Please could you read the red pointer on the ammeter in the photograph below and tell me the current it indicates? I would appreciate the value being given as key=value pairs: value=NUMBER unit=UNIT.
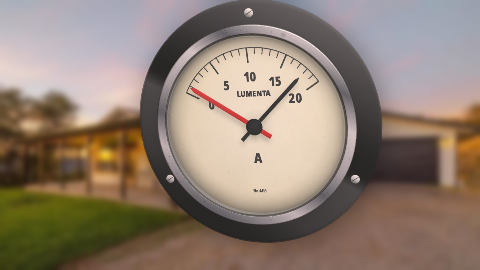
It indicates value=1 unit=A
